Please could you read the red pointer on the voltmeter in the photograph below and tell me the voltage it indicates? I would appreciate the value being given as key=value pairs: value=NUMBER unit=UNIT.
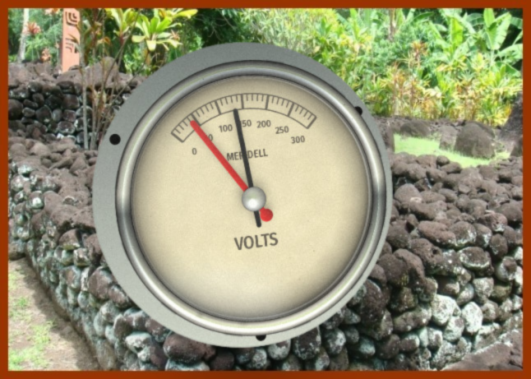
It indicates value=40 unit=V
